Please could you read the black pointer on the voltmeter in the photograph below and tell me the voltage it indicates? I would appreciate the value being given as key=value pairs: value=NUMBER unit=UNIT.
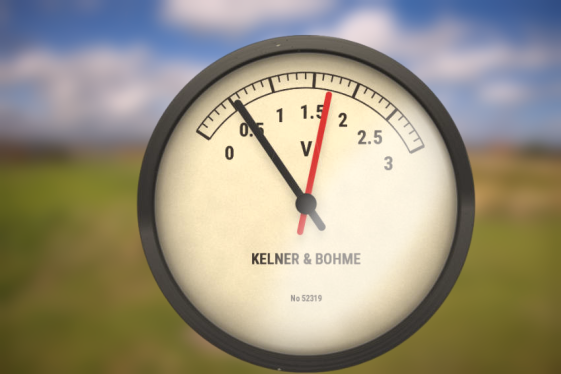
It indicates value=0.55 unit=V
